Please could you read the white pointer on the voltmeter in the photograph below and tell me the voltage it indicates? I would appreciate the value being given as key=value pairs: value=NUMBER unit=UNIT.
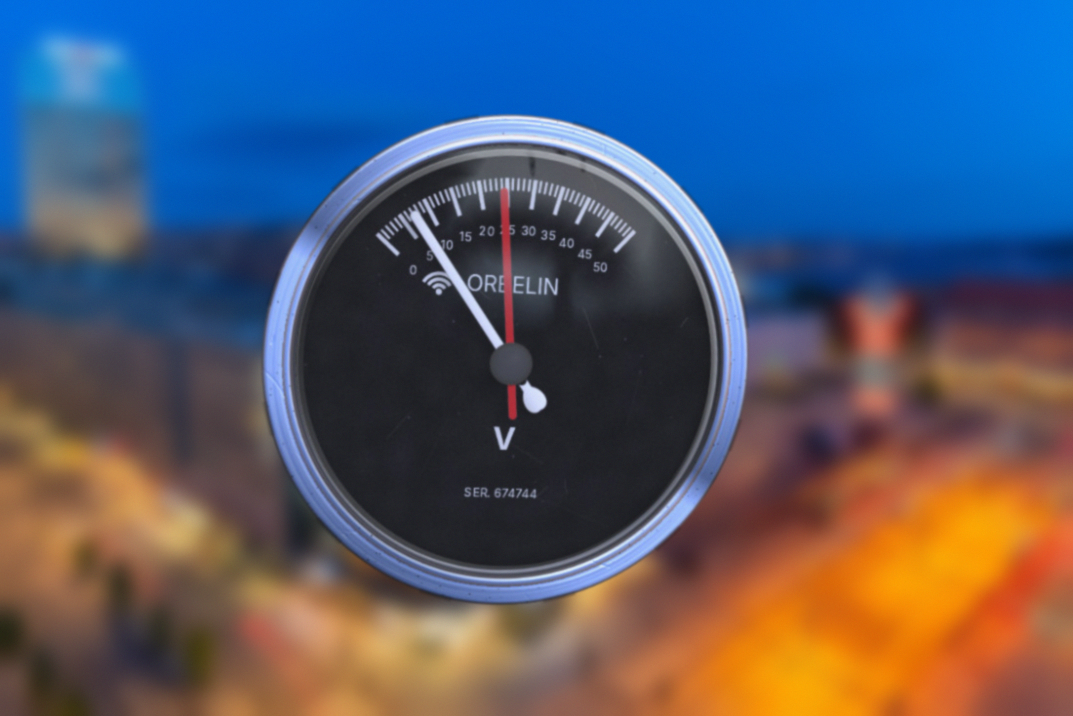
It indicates value=7 unit=V
